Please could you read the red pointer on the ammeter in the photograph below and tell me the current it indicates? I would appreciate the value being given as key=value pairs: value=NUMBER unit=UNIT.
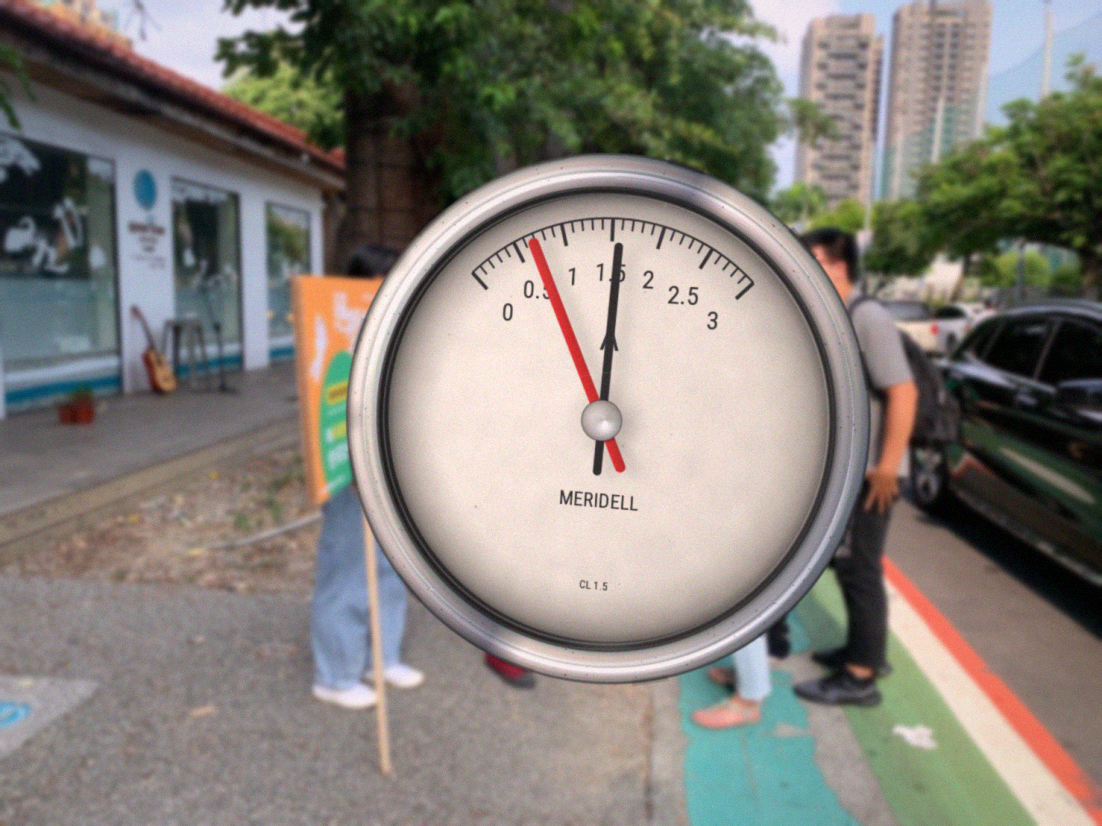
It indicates value=0.7 unit=A
